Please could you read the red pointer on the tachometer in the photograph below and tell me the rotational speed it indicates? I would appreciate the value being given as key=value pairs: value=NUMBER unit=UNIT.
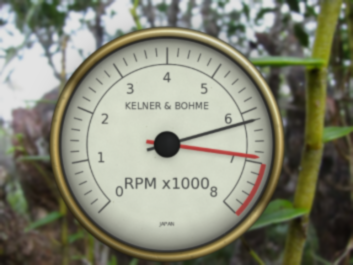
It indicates value=6900 unit=rpm
